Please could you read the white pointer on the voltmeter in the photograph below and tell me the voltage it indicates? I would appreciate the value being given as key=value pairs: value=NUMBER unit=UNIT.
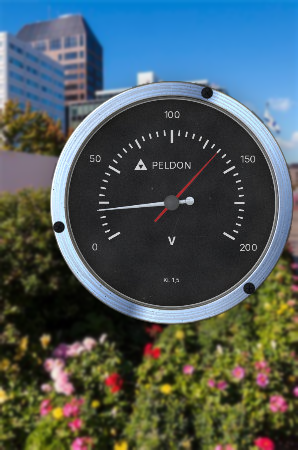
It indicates value=20 unit=V
